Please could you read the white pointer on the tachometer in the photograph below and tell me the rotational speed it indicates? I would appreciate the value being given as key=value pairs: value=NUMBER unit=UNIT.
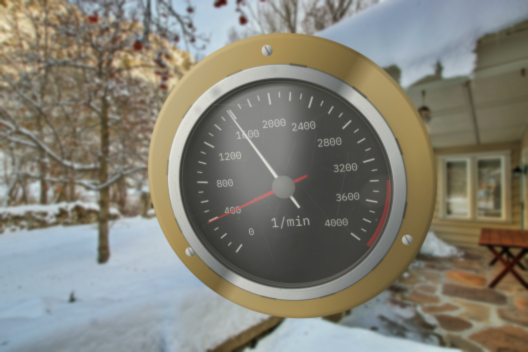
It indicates value=1600 unit=rpm
